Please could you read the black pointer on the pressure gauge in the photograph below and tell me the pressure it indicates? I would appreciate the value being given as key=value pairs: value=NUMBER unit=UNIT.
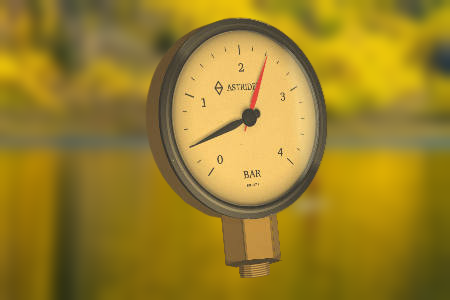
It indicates value=0.4 unit=bar
